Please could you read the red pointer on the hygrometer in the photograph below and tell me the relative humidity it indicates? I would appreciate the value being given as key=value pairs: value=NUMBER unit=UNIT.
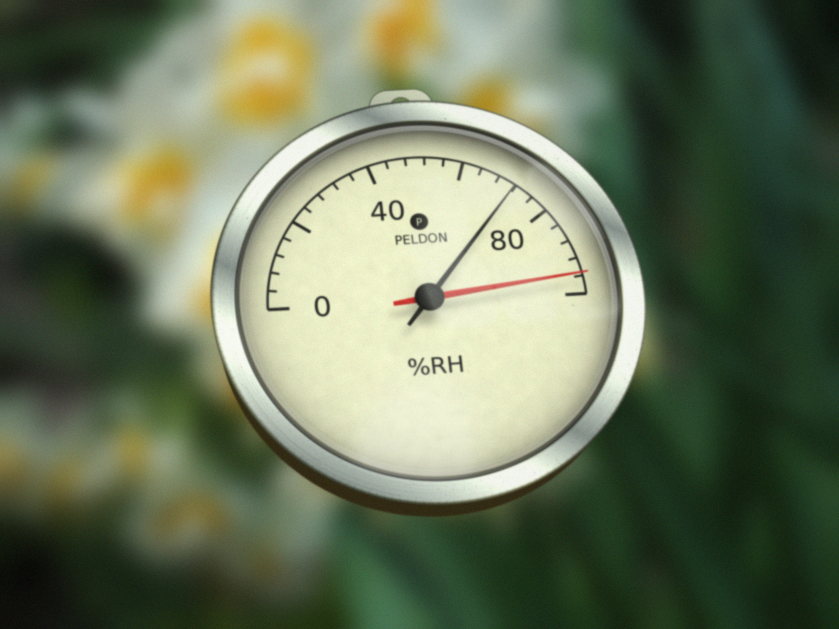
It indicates value=96 unit=%
